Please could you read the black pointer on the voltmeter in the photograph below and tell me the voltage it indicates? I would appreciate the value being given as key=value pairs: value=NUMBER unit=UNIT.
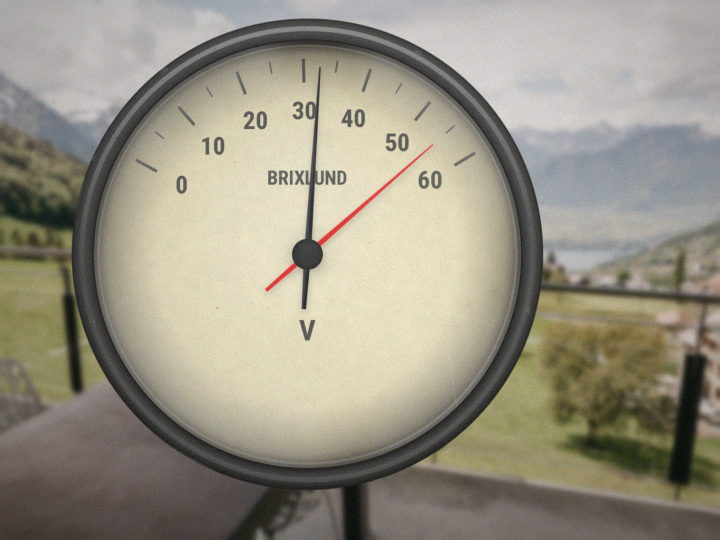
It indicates value=32.5 unit=V
